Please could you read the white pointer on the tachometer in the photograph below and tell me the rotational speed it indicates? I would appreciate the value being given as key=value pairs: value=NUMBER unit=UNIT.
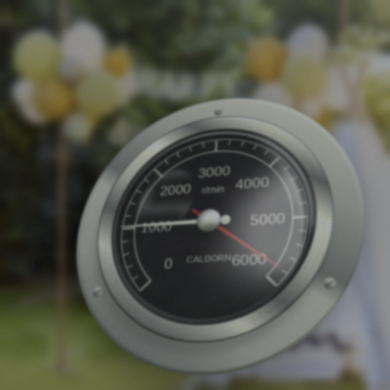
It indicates value=1000 unit=rpm
